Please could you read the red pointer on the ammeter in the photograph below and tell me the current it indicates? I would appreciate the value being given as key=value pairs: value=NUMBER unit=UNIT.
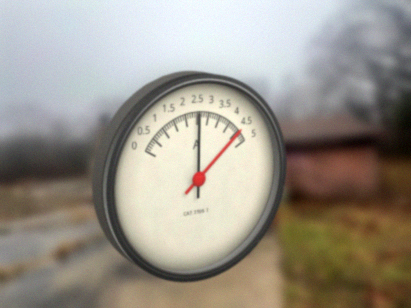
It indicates value=4.5 unit=A
